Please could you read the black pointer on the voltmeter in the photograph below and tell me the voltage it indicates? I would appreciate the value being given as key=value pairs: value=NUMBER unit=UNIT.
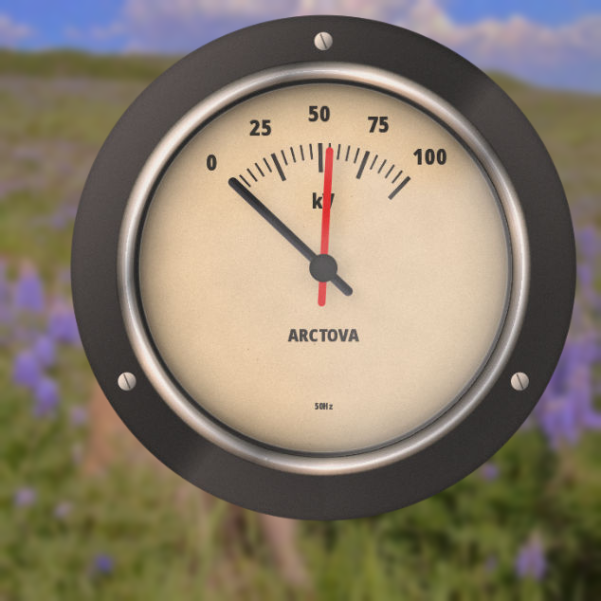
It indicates value=0 unit=kV
